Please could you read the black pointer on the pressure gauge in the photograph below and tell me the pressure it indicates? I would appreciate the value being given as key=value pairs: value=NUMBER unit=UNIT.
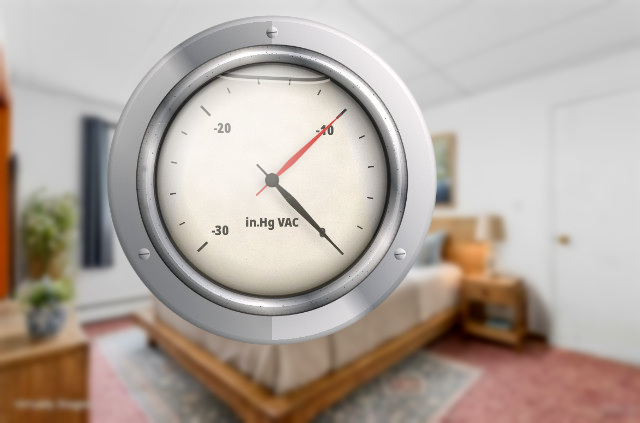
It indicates value=0 unit=inHg
